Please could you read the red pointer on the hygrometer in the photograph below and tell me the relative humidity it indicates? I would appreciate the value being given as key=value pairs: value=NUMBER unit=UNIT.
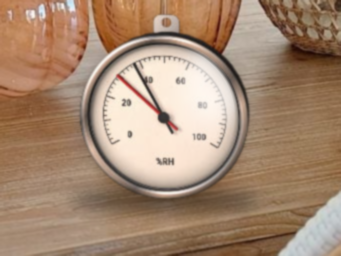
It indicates value=30 unit=%
